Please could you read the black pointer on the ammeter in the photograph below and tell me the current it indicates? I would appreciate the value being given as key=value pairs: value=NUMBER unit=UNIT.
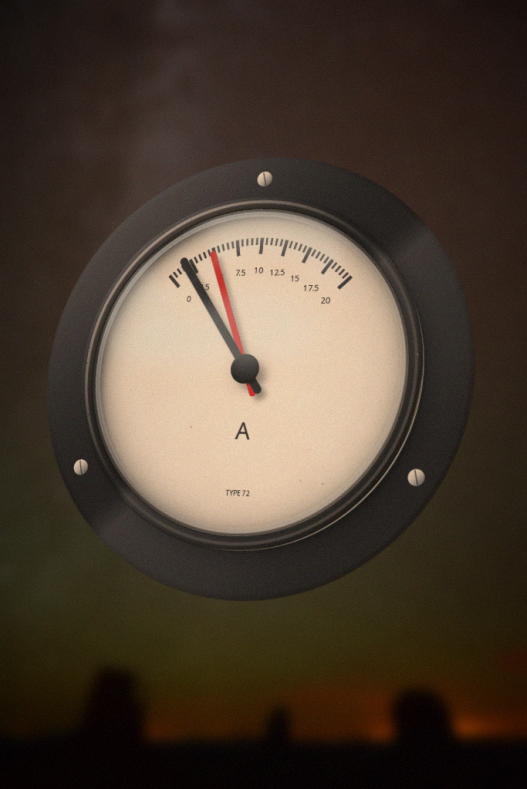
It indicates value=2 unit=A
